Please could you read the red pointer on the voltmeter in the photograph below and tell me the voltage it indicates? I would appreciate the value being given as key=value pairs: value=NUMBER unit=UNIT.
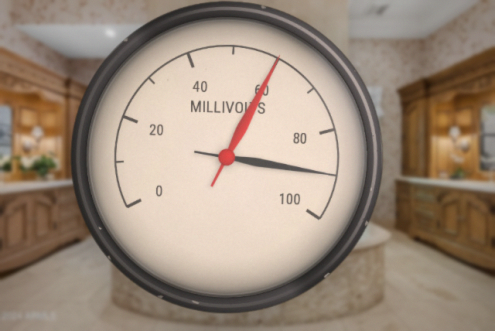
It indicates value=60 unit=mV
